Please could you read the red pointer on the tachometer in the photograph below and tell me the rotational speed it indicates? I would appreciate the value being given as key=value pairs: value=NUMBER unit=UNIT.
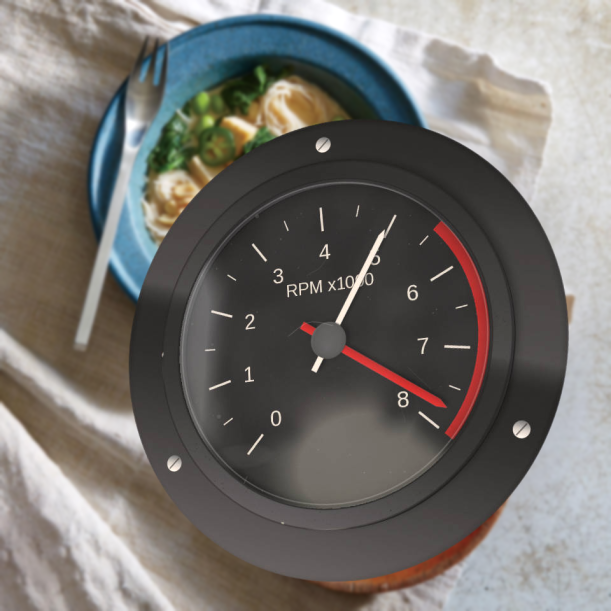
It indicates value=7750 unit=rpm
